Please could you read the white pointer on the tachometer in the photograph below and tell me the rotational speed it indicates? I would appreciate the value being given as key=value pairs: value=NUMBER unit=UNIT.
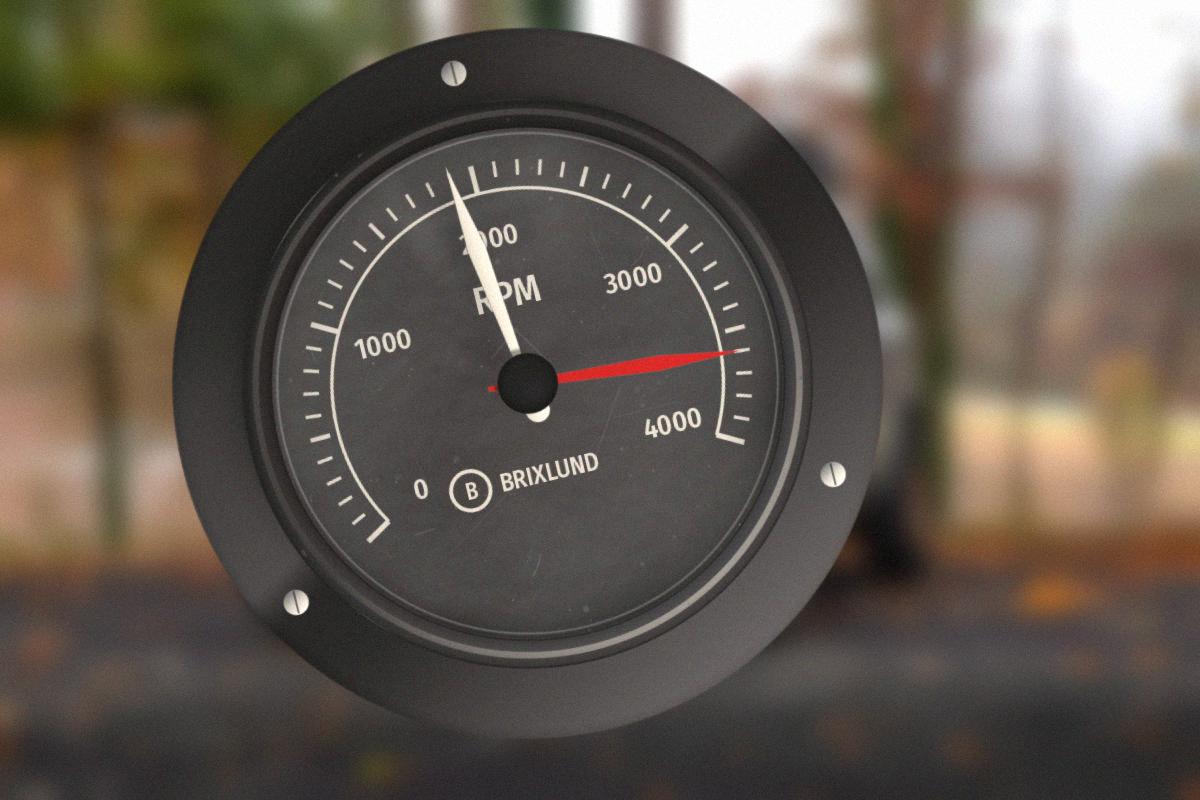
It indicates value=1900 unit=rpm
